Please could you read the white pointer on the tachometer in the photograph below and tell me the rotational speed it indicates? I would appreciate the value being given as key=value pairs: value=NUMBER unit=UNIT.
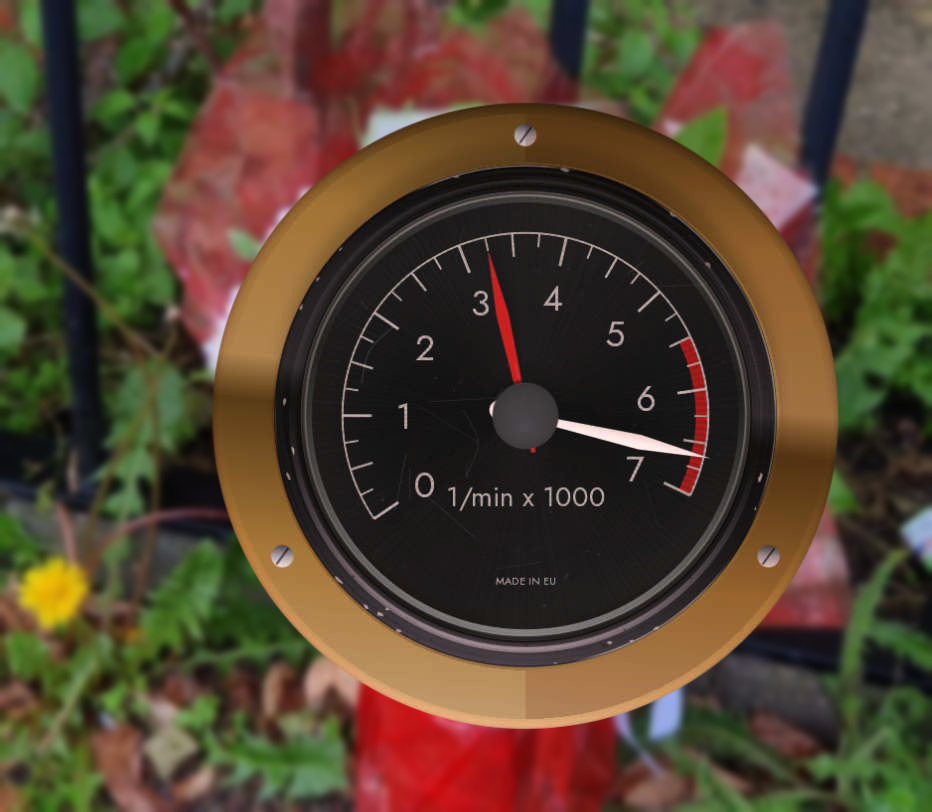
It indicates value=6625 unit=rpm
